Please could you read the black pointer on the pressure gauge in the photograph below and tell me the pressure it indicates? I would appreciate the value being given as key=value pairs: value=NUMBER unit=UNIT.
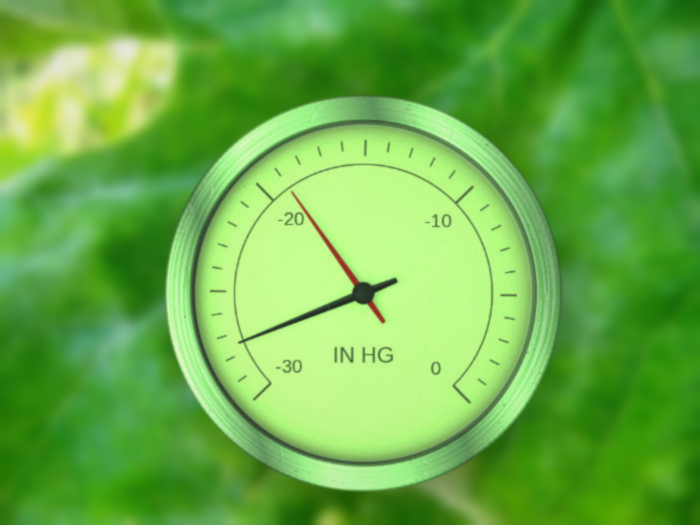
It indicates value=-27.5 unit=inHg
